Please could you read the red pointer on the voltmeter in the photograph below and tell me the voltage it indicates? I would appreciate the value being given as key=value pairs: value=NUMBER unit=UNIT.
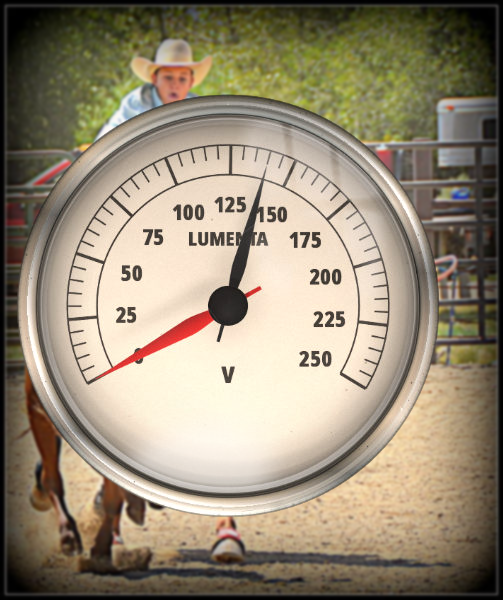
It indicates value=0 unit=V
